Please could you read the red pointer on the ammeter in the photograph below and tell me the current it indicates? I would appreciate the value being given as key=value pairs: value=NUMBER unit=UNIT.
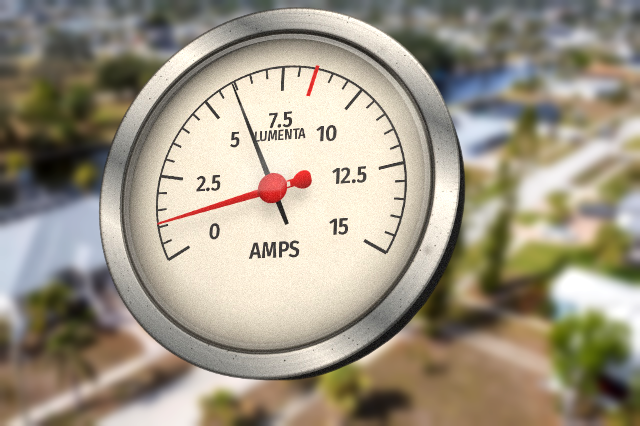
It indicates value=1 unit=A
